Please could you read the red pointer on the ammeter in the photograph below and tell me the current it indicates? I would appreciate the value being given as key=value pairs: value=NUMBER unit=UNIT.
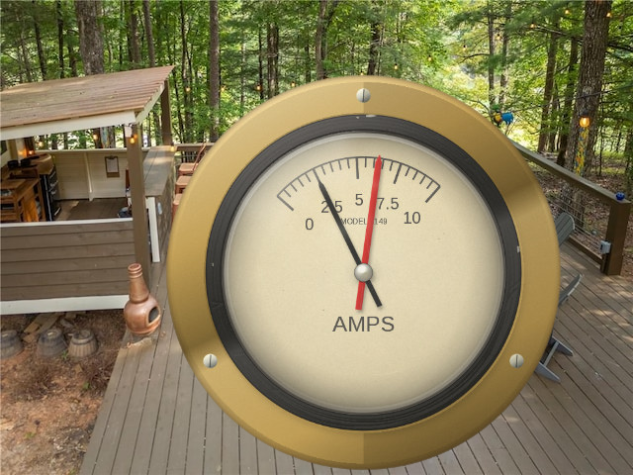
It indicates value=6.25 unit=A
